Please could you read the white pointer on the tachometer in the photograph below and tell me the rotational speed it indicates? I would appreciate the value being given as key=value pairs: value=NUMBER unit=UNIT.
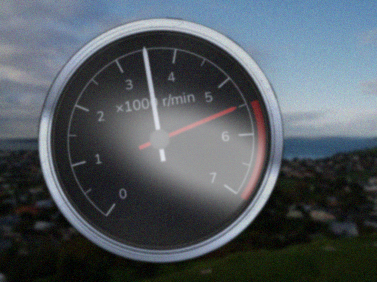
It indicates value=3500 unit=rpm
